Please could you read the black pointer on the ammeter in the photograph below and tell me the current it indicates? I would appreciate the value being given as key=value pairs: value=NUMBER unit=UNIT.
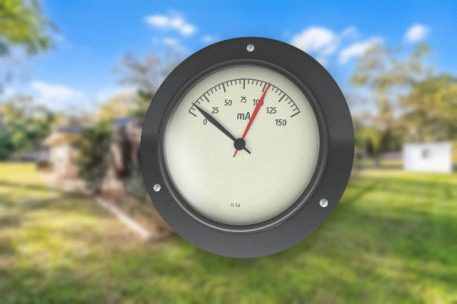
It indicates value=10 unit=mA
